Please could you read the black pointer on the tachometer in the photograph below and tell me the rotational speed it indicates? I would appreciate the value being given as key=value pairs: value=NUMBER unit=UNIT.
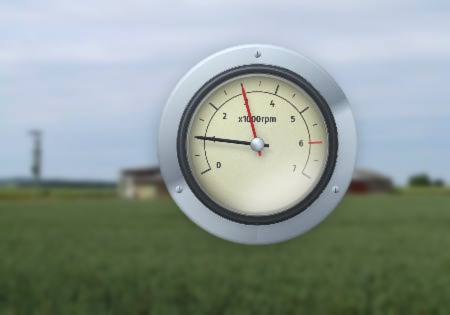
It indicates value=1000 unit=rpm
